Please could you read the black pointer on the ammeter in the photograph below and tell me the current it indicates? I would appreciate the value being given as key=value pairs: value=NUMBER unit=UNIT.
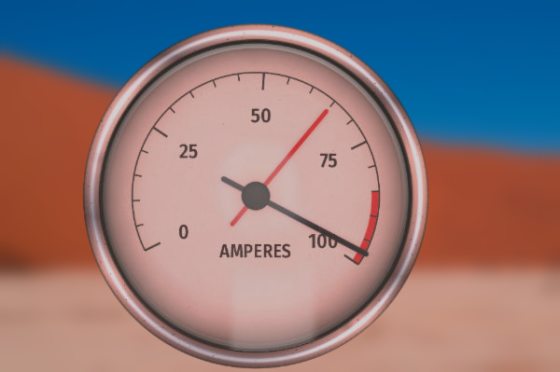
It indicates value=97.5 unit=A
